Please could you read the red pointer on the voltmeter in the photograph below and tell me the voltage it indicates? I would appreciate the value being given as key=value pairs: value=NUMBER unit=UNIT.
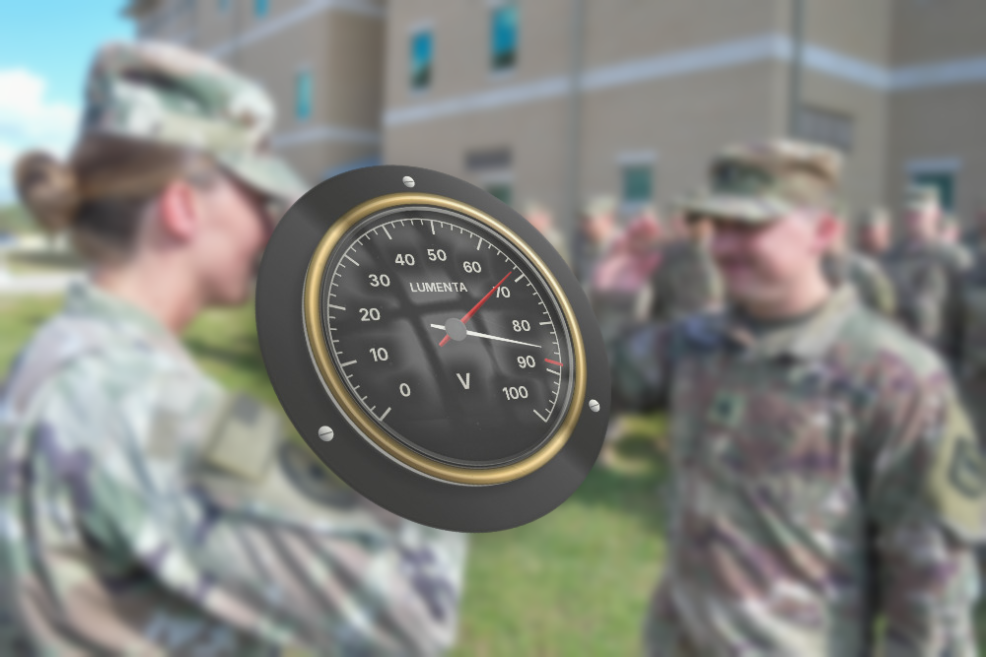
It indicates value=68 unit=V
